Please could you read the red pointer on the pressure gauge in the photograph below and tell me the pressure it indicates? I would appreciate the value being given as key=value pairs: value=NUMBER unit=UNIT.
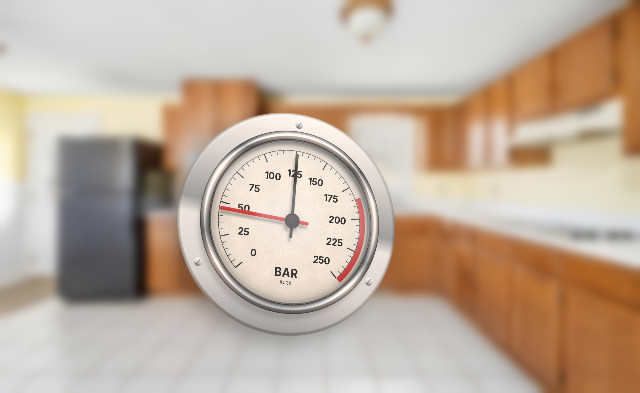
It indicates value=45 unit=bar
